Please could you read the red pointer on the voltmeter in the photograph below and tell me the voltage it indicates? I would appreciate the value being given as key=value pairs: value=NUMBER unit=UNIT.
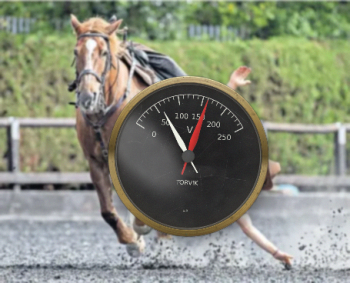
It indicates value=160 unit=V
